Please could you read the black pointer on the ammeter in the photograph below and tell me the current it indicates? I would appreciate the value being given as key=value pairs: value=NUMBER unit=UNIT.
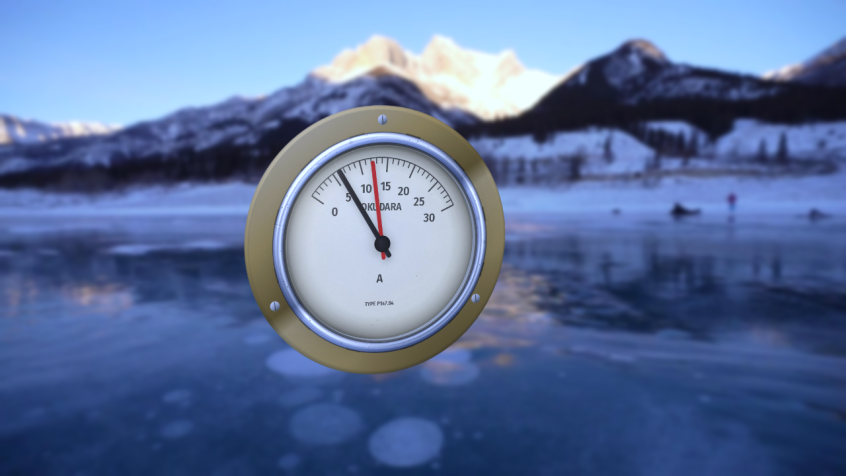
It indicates value=6 unit=A
